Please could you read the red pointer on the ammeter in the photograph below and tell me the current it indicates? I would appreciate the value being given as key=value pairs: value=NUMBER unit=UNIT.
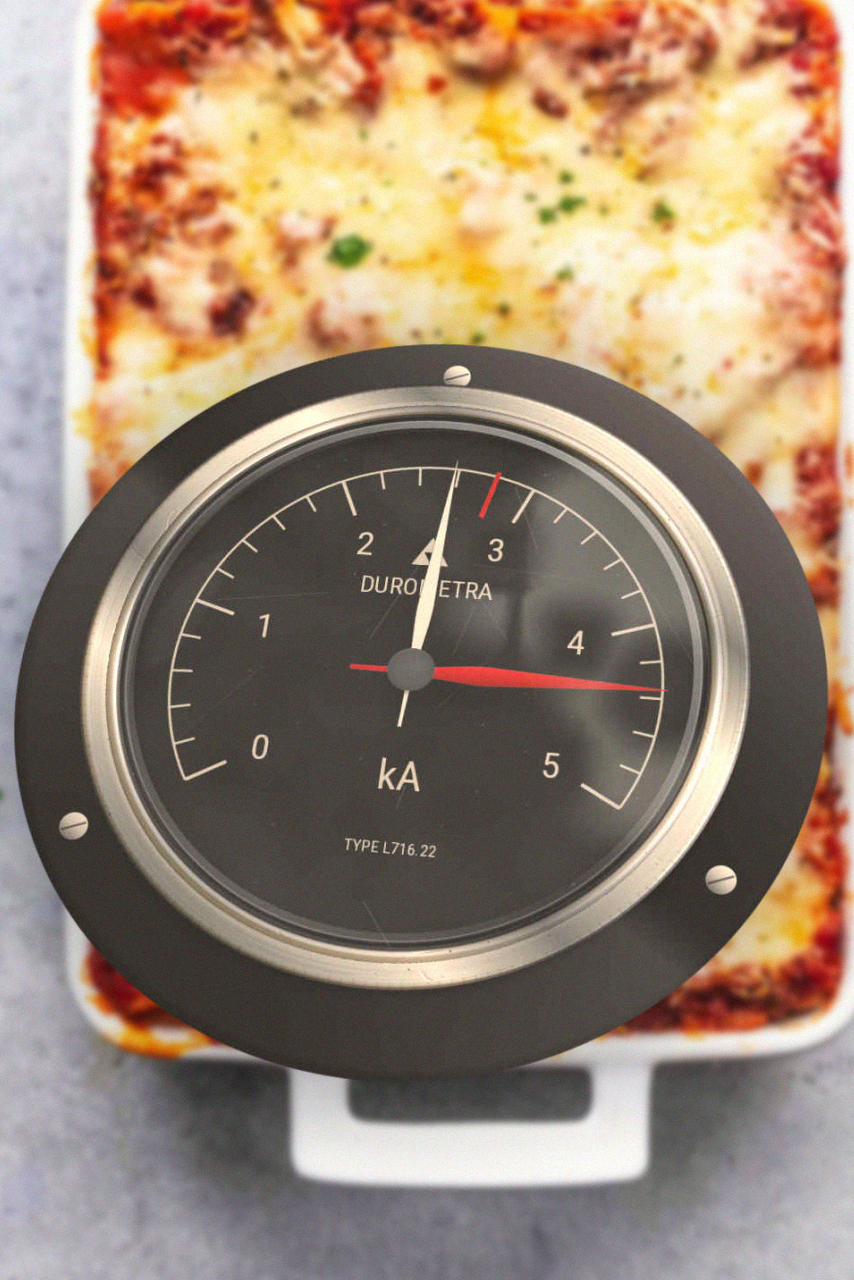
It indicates value=4.4 unit=kA
